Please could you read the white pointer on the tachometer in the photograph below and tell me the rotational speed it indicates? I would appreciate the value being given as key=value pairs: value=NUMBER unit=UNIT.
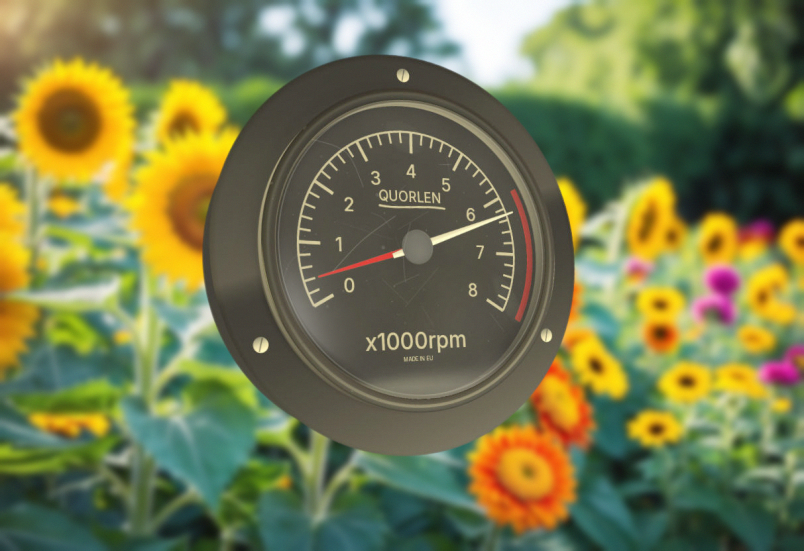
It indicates value=6300 unit=rpm
